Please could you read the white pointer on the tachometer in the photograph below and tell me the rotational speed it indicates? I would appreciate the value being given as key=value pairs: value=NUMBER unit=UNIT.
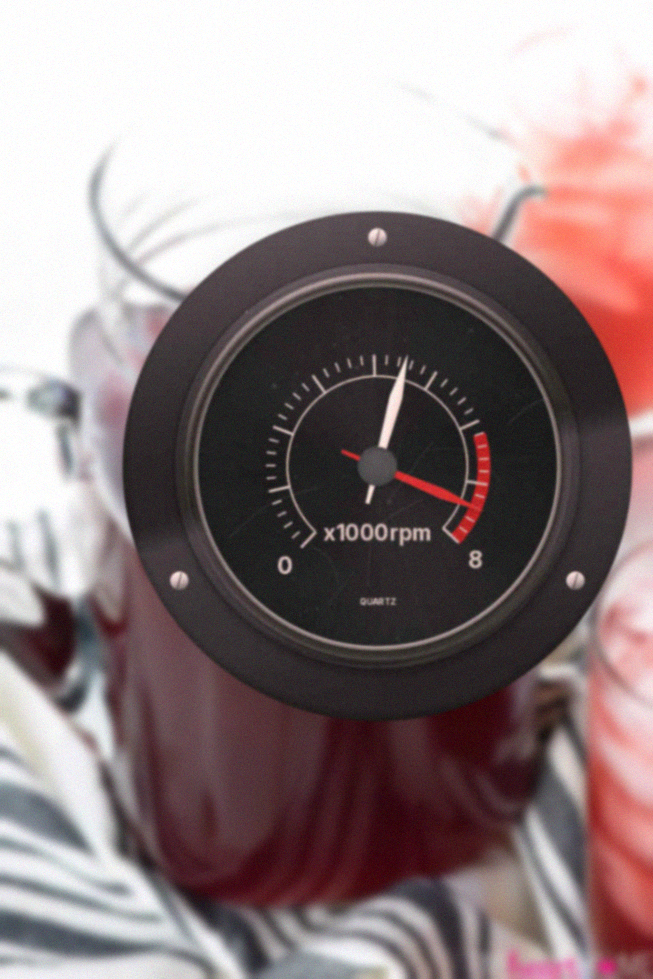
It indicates value=4500 unit=rpm
